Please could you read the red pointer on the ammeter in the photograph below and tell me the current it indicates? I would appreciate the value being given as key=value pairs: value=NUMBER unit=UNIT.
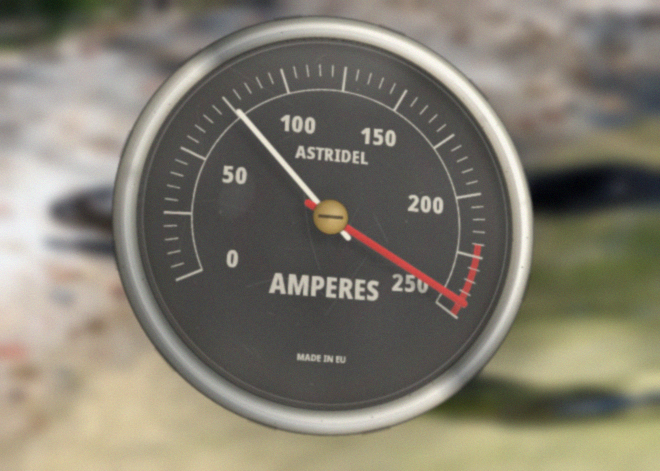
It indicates value=245 unit=A
